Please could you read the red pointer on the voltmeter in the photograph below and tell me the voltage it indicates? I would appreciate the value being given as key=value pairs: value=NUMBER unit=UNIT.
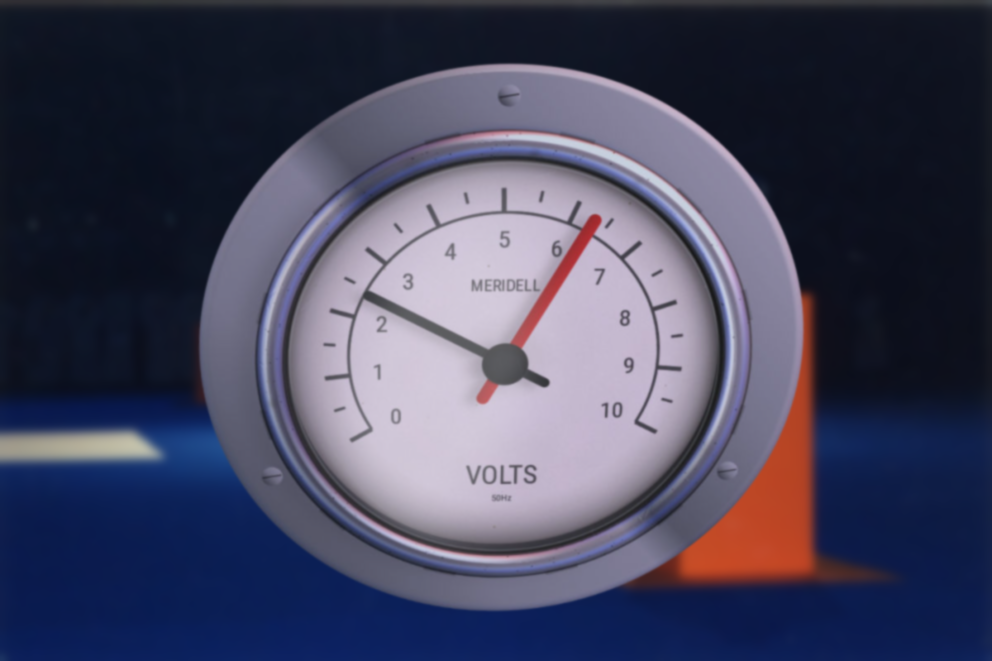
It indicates value=6.25 unit=V
